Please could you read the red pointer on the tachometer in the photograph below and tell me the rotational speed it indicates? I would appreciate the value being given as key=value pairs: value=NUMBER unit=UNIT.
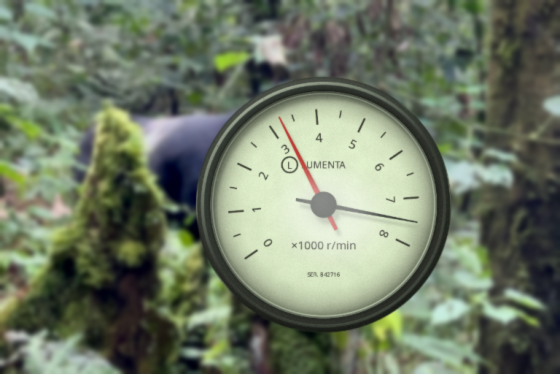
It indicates value=3250 unit=rpm
